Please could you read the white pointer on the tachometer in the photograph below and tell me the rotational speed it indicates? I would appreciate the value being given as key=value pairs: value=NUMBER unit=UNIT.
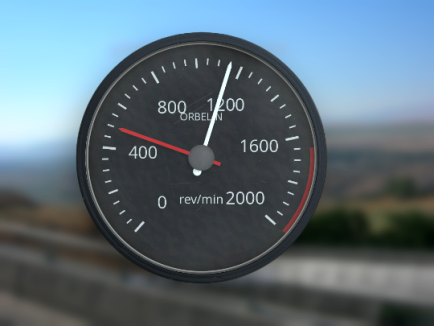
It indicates value=1150 unit=rpm
